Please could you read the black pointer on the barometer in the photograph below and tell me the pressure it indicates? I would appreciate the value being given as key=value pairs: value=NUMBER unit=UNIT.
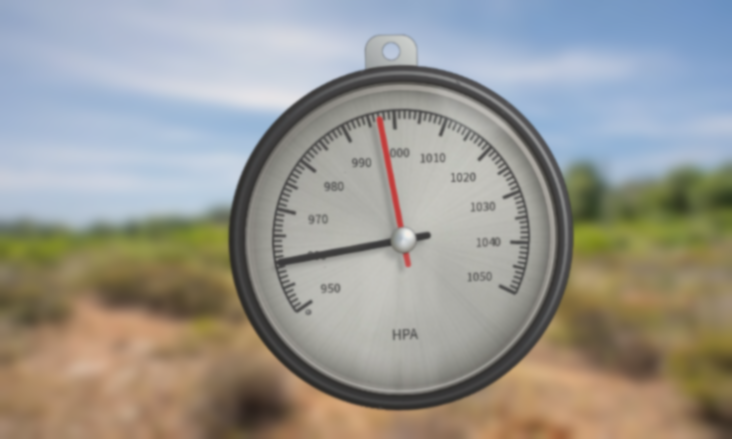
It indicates value=960 unit=hPa
